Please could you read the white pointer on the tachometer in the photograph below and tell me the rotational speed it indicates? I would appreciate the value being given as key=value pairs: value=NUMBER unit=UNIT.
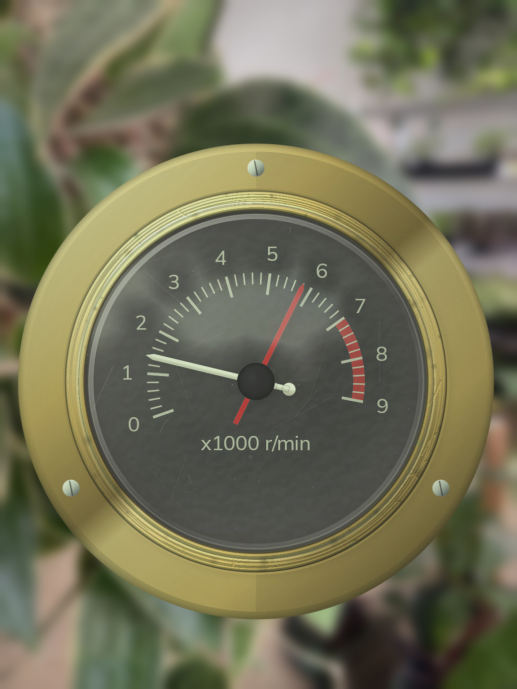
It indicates value=1400 unit=rpm
